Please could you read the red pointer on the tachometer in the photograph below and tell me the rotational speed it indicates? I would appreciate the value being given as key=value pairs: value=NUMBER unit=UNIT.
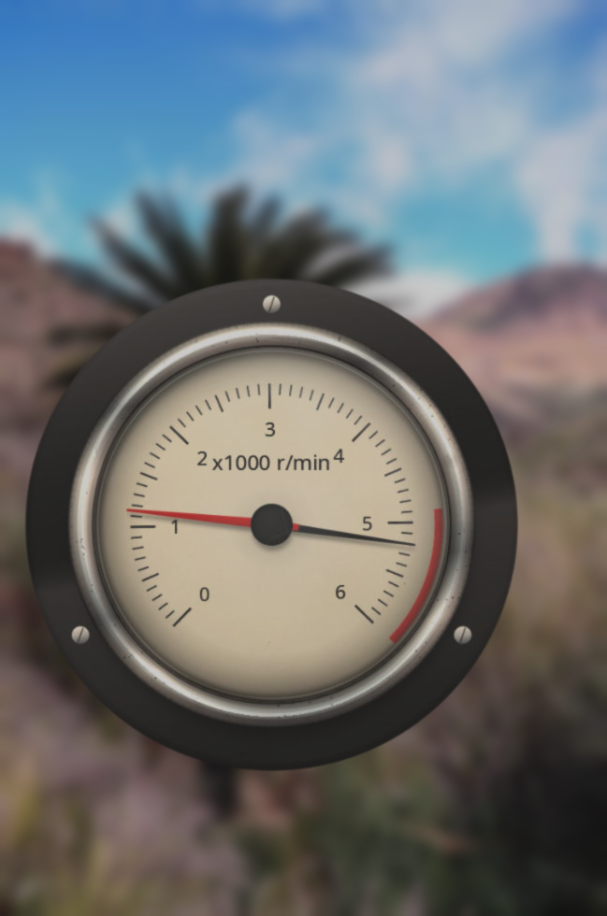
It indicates value=1150 unit=rpm
